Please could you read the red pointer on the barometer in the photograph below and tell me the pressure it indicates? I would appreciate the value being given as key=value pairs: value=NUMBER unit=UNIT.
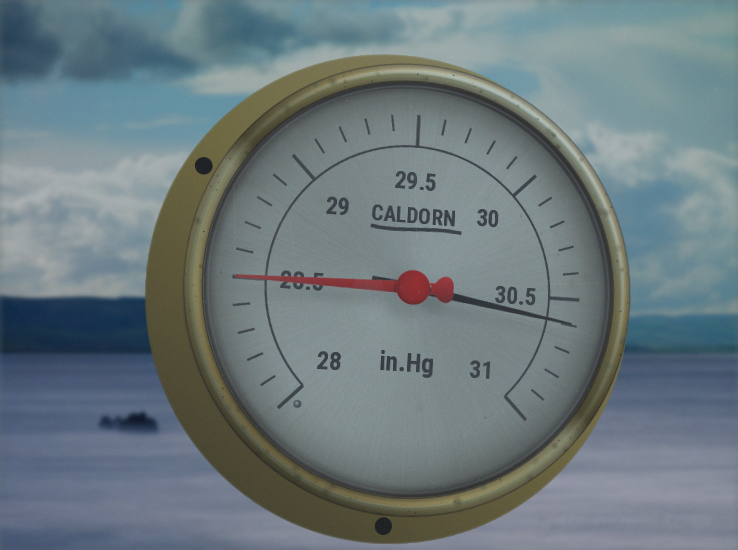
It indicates value=28.5 unit=inHg
